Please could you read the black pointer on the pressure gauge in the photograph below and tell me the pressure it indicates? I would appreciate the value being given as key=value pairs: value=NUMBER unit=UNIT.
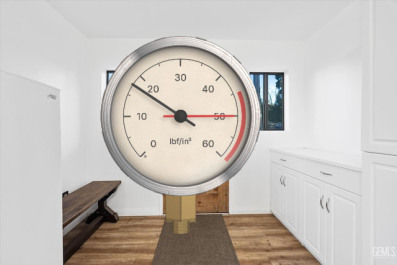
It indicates value=17.5 unit=psi
